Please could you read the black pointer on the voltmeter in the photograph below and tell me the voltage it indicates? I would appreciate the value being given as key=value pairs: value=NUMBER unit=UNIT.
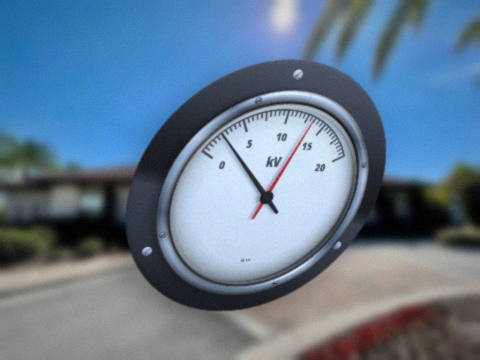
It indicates value=2.5 unit=kV
